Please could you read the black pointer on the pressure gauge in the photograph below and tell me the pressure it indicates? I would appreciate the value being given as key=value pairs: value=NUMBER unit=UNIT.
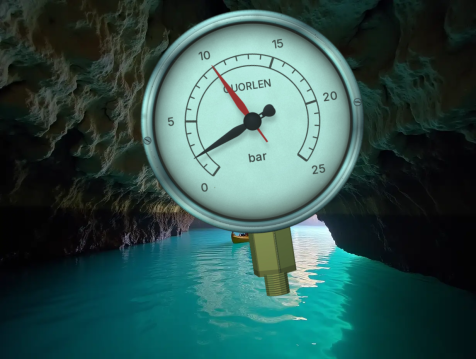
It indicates value=2 unit=bar
